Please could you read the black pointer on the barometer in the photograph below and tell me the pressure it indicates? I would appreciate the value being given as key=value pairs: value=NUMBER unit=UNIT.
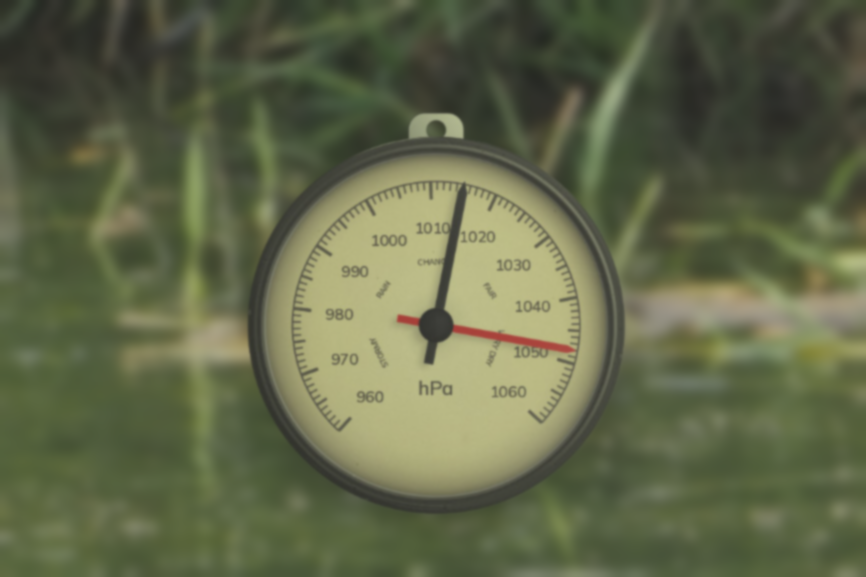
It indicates value=1015 unit=hPa
